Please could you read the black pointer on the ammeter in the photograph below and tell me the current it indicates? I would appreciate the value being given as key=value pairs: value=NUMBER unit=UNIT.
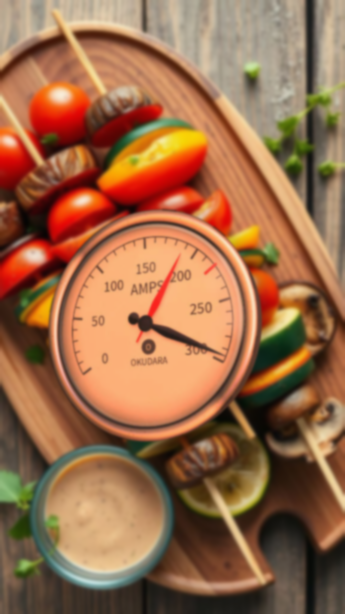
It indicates value=295 unit=A
